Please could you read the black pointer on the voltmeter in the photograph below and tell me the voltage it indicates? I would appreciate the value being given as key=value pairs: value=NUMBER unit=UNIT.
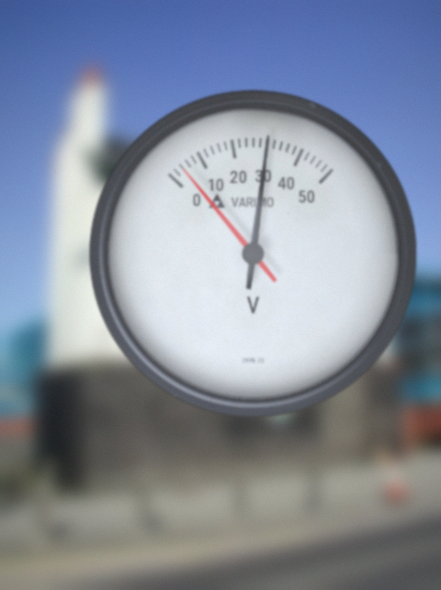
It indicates value=30 unit=V
